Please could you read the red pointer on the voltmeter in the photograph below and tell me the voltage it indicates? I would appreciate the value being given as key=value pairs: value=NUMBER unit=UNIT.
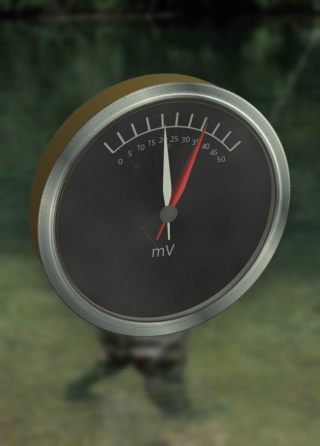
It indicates value=35 unit=mV
